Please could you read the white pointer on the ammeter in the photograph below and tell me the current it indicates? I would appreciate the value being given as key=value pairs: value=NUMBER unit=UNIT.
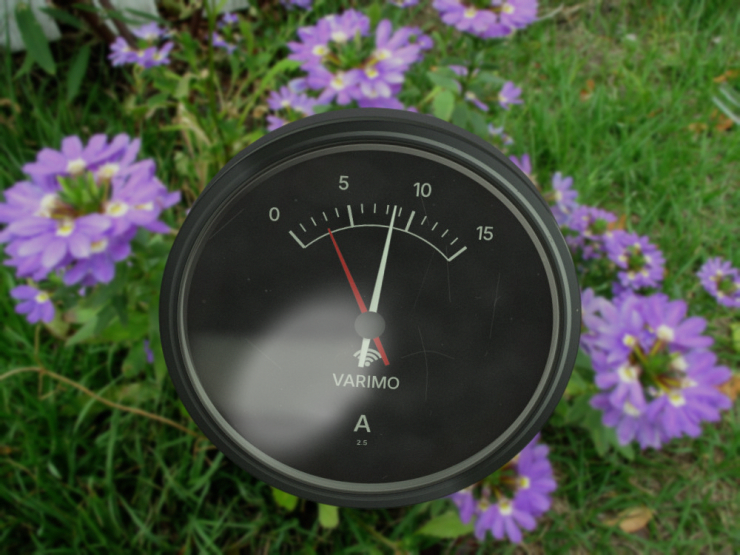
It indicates value=8.5 unit=A
